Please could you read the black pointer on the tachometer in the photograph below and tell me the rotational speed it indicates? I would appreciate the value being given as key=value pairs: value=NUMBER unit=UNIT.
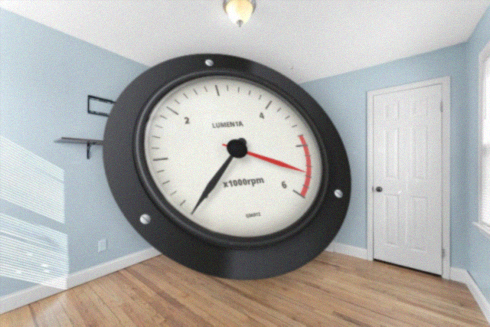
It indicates value=0 unit=rpm
